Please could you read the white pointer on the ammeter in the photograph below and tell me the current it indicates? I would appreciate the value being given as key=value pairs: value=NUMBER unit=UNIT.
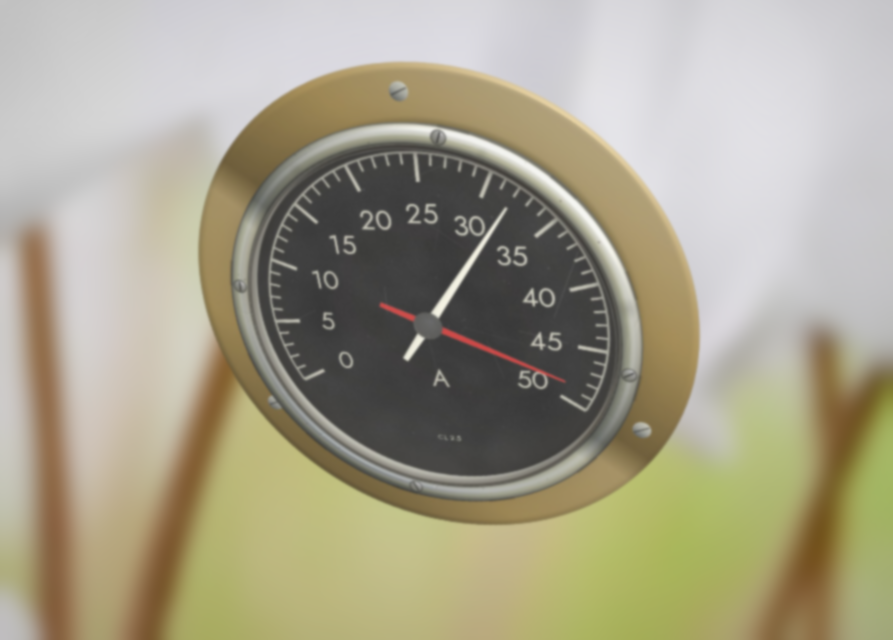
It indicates value=32 unit=A
